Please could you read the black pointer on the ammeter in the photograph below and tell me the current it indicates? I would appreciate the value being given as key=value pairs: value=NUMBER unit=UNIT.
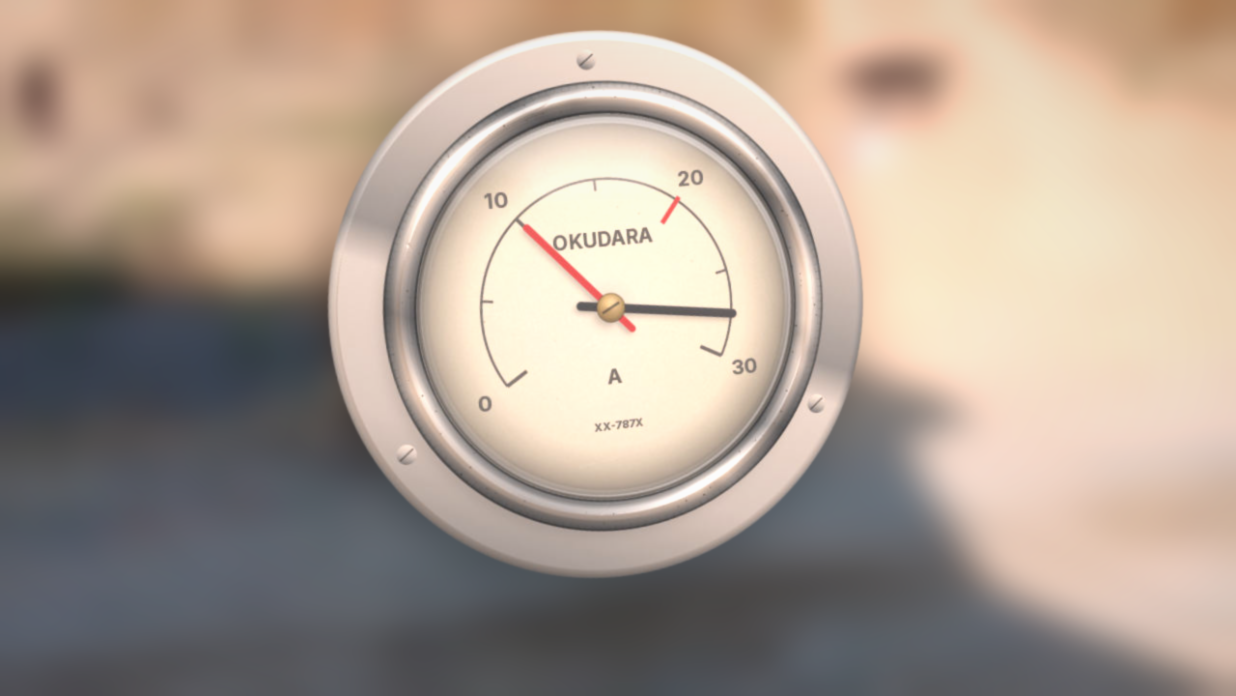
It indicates value=27.5 unit=A
